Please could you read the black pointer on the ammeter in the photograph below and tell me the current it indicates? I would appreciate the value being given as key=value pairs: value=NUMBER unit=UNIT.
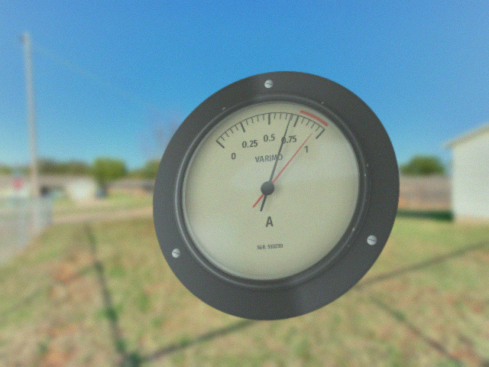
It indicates value=0.7 unit=A
